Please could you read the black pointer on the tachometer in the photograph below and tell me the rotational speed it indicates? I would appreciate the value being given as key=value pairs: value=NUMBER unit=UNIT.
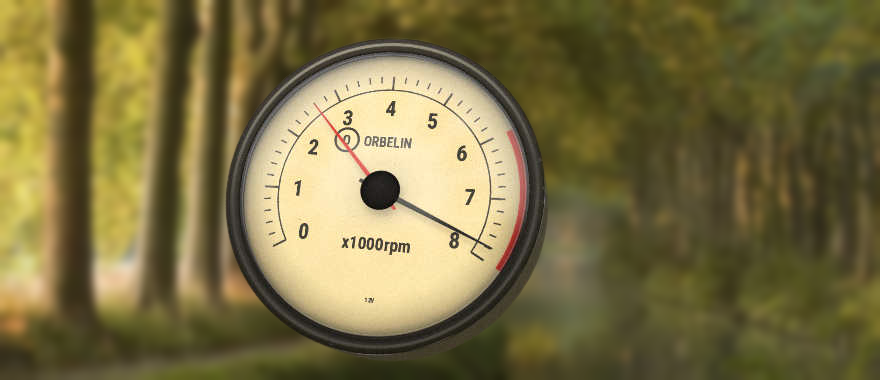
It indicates value=7800 unit=rpm
